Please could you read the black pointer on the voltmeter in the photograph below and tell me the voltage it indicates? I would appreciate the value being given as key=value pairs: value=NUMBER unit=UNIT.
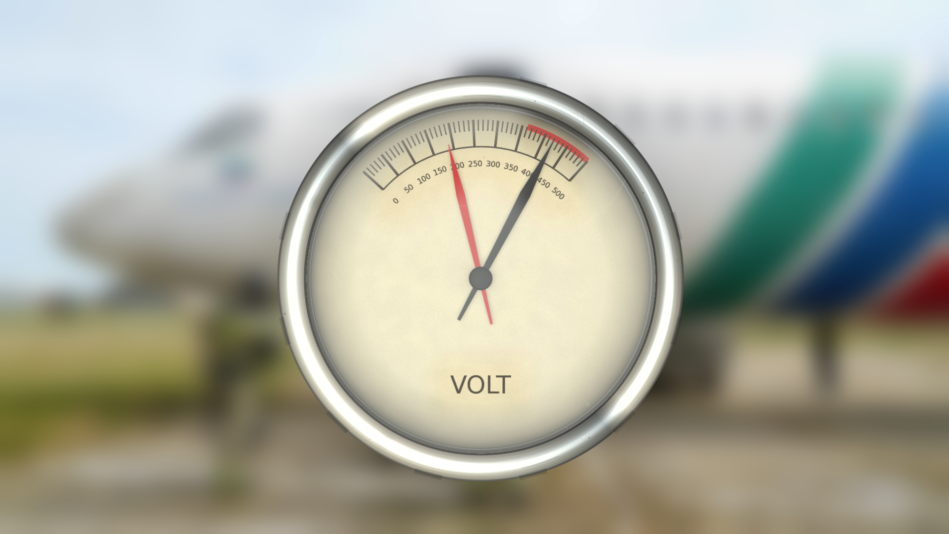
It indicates value=420 unit=V
